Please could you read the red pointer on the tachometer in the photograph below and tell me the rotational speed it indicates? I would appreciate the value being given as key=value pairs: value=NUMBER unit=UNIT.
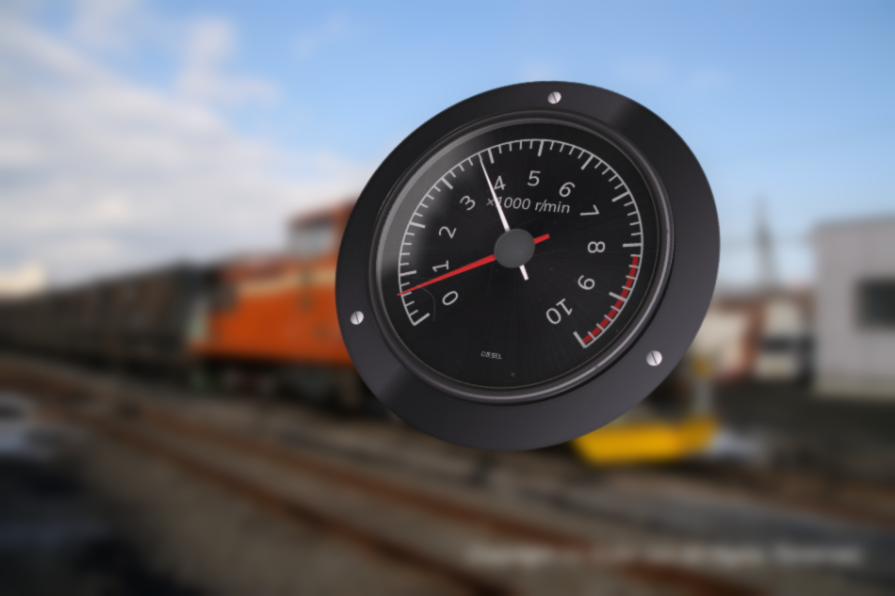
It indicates value=600 unit=rpm
